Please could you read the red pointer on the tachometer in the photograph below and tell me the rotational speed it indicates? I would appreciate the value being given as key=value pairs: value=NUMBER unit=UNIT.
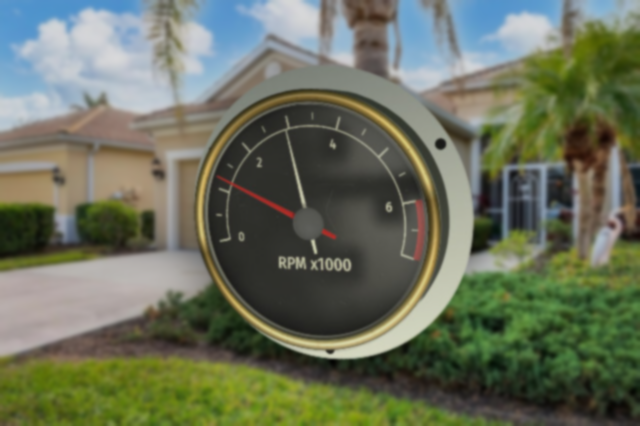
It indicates value=1250 unit=rpm
